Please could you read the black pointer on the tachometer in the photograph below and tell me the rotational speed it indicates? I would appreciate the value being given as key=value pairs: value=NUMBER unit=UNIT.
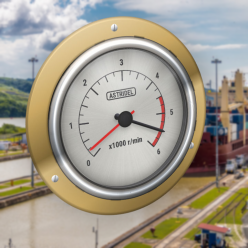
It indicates value=5500 unit=rpm
